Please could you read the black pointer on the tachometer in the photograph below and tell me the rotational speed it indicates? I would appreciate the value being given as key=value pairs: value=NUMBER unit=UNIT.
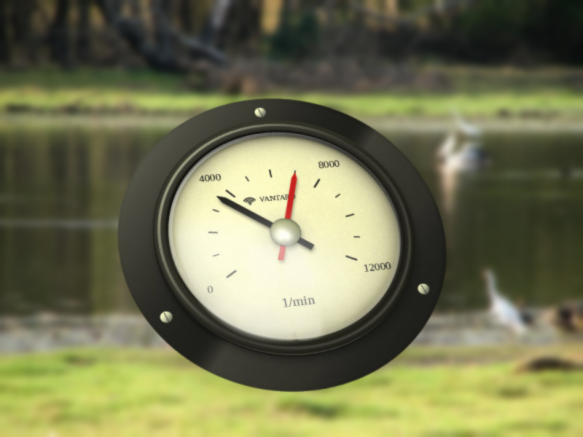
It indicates value=3500 unit=rpm
